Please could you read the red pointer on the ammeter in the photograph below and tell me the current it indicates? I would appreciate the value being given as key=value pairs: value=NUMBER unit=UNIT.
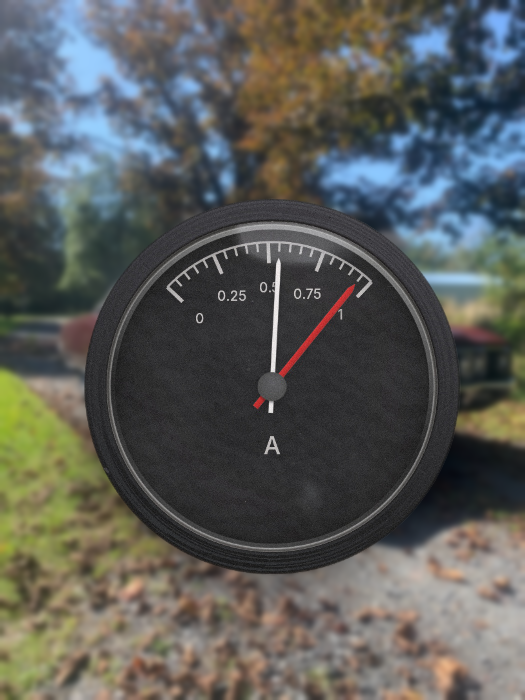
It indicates value=0.95 unit=A
